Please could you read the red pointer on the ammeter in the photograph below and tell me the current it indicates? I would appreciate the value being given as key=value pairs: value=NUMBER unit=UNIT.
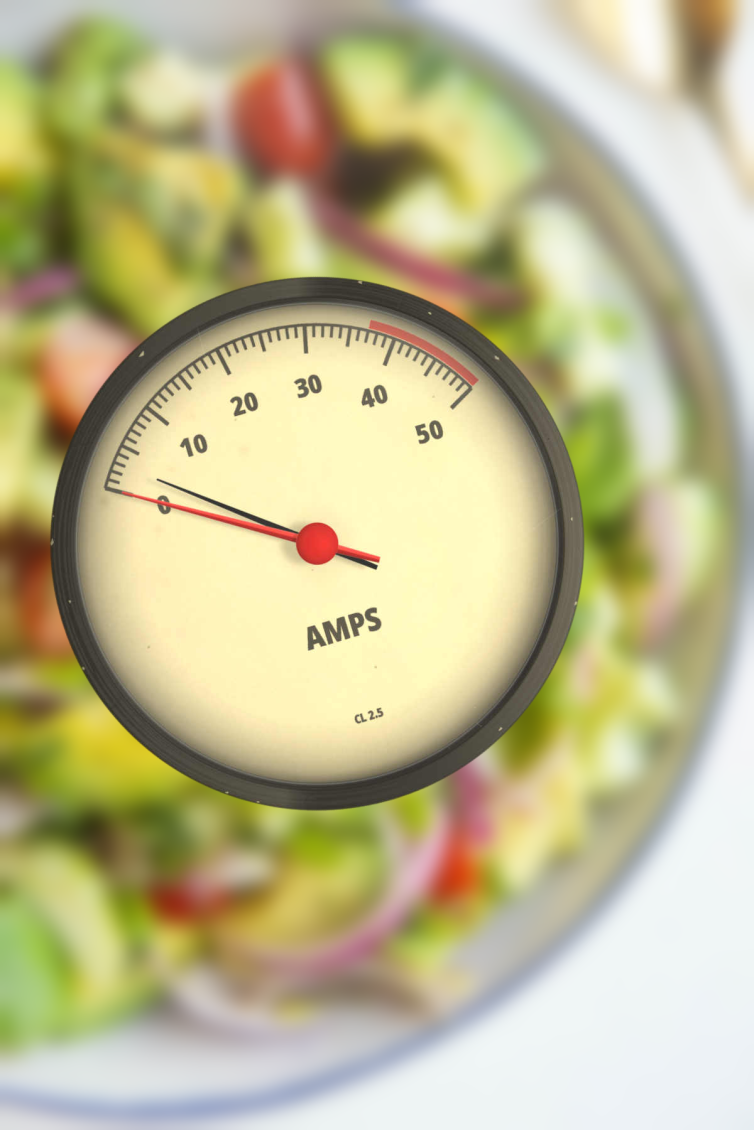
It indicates value=0 unit=A
